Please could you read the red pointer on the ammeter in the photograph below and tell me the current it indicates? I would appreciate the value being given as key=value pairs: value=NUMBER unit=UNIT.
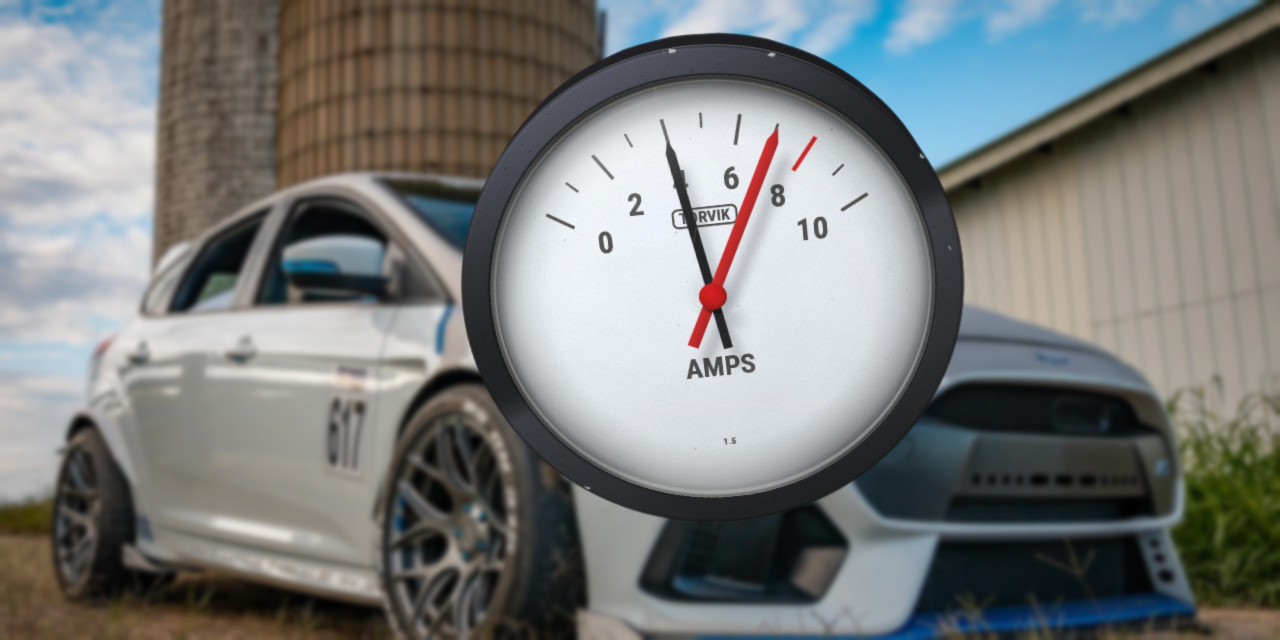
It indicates value=7 unit=A
